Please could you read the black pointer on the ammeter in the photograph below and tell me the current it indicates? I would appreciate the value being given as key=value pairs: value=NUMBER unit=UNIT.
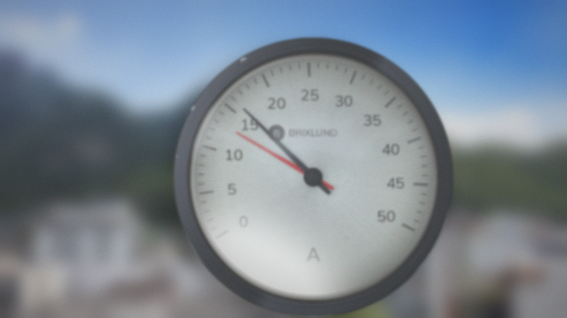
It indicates value=16 unit=A
